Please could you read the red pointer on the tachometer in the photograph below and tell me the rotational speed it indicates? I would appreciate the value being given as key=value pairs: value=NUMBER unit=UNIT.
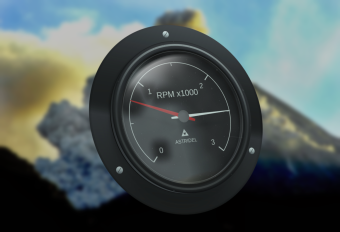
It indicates value=750 unit=rpm
